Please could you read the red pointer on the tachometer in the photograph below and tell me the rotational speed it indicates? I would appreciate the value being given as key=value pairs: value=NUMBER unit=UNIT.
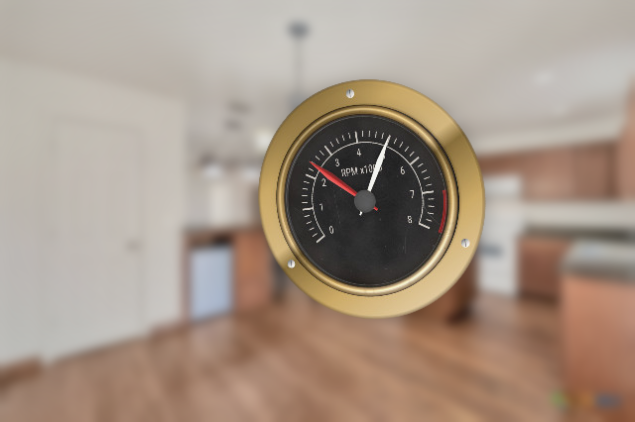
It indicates value=2400 unit=rpm
